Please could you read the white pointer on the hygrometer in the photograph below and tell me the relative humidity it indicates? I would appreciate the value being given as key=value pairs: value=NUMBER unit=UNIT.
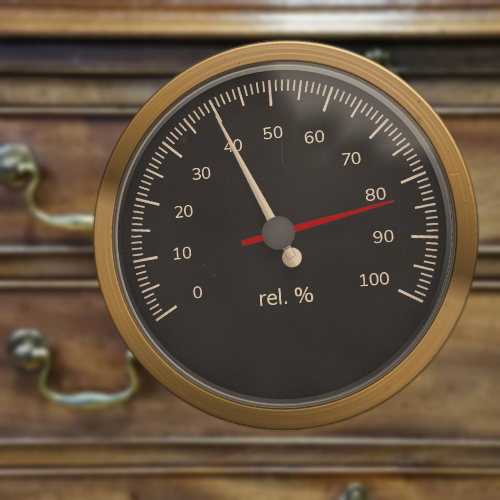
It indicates value=40 unit=%
